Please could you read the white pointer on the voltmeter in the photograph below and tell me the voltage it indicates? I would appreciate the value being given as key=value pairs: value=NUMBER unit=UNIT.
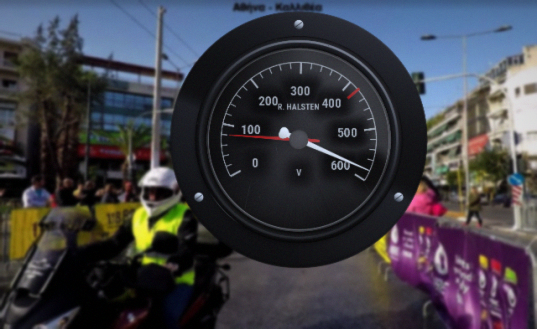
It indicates value=580 unit=V
